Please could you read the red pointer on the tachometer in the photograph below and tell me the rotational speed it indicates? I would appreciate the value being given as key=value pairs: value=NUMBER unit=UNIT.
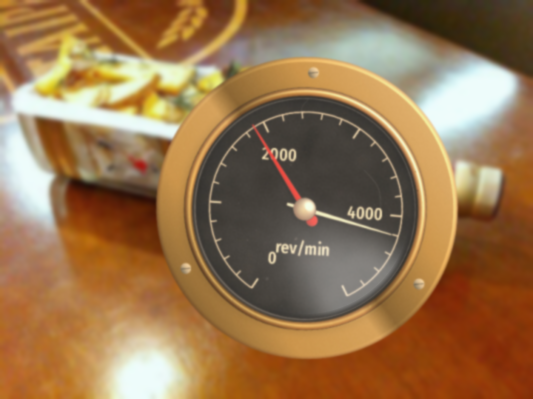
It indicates value=1900 unit=rpm
